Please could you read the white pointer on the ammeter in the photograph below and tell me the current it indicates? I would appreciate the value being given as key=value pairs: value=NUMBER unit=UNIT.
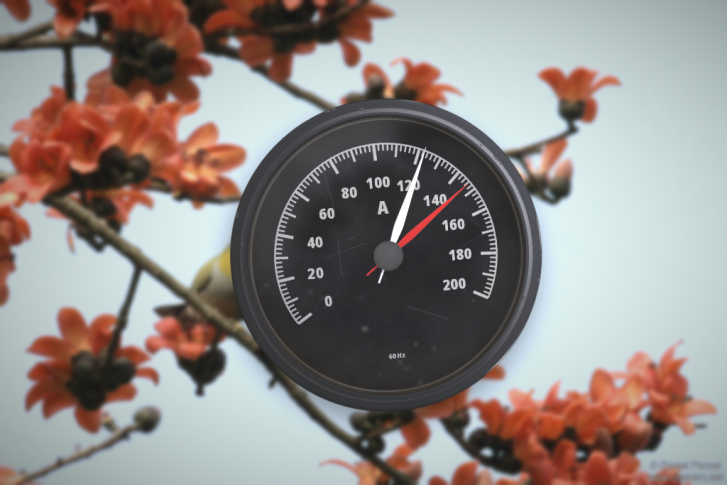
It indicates value=122 unit=A
